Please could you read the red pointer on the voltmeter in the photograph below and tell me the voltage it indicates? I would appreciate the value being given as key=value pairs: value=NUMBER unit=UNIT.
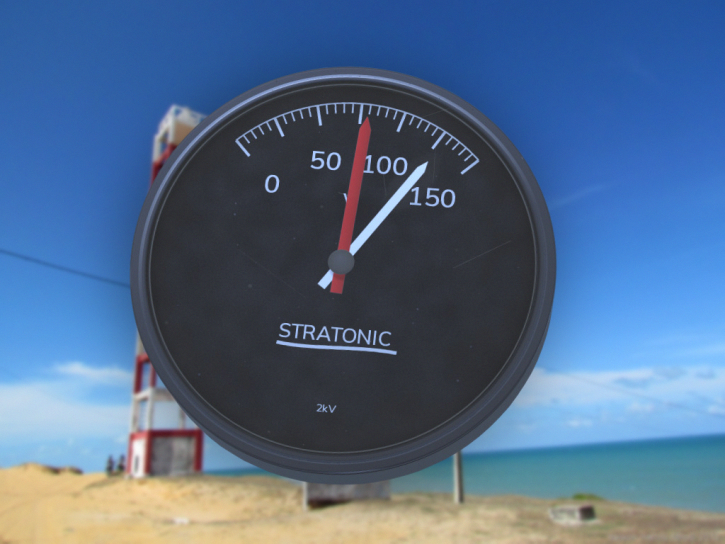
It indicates value=80 unit=V
